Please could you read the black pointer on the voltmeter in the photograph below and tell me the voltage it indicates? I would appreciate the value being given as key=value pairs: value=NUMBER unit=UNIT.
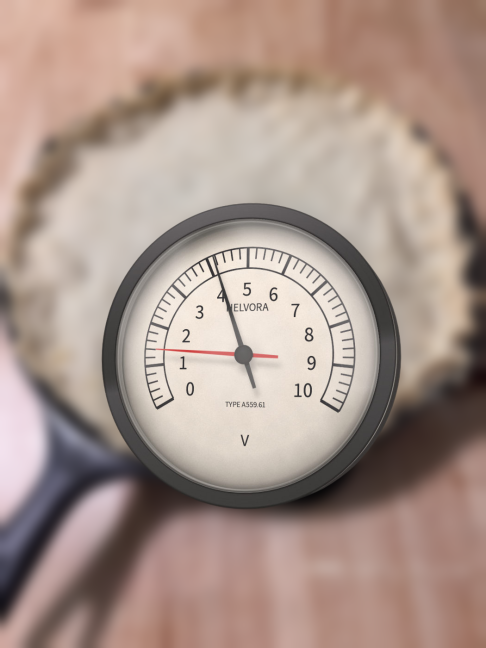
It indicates value=4.2 unit=V
